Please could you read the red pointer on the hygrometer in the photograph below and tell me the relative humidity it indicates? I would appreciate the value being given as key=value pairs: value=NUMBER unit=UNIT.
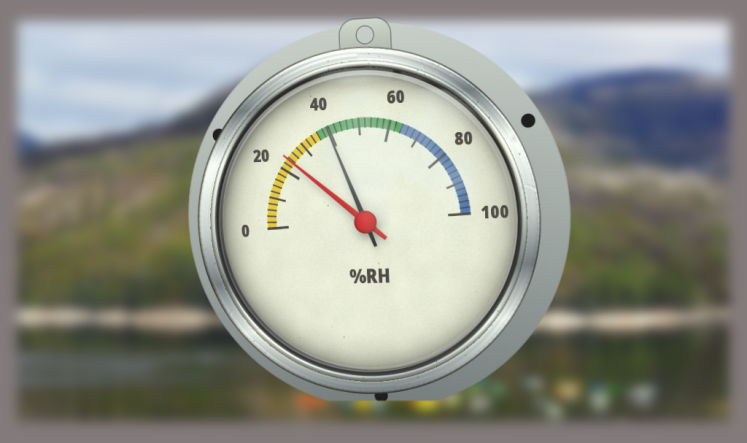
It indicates value=24 unit=%
